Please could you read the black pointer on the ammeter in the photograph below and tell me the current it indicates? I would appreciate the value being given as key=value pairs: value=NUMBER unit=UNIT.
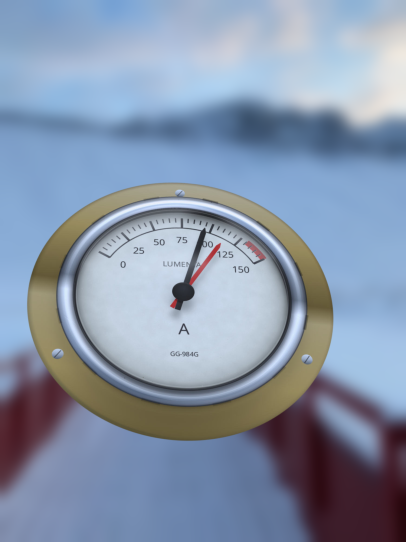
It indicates value=95 unit=A
